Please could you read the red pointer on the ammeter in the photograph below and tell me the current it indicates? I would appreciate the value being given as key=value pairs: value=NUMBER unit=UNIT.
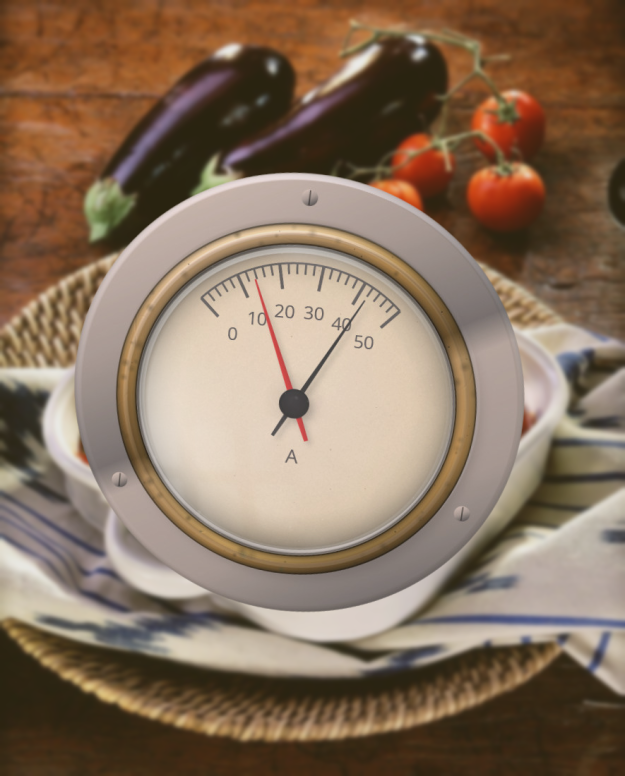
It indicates value=14 unit=A
